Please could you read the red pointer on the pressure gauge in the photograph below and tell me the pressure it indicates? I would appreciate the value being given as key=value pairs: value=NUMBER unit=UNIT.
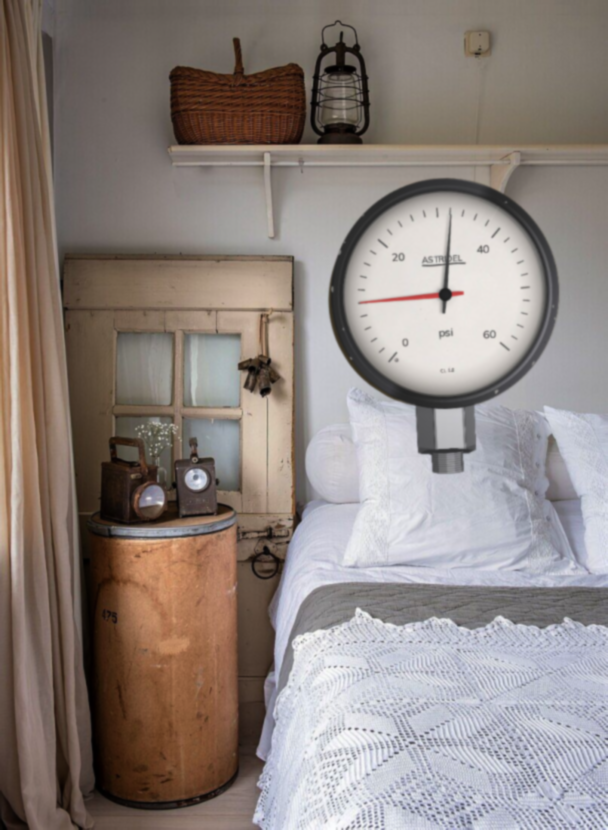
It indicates value=10 unit=psi
